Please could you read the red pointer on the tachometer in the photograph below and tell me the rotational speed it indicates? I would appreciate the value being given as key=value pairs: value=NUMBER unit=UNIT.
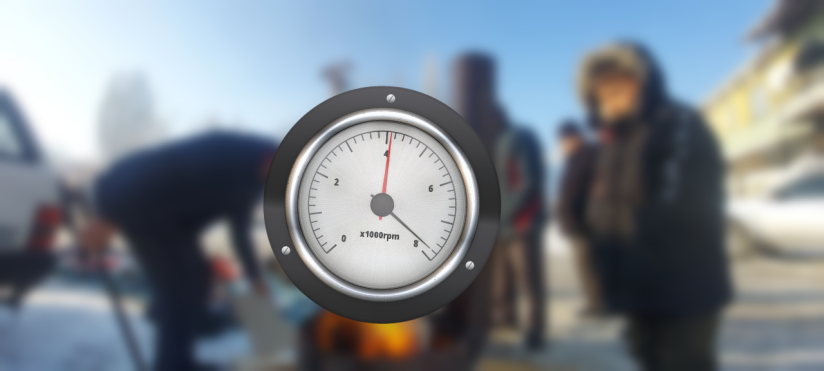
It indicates value=4100 unit=rpm
